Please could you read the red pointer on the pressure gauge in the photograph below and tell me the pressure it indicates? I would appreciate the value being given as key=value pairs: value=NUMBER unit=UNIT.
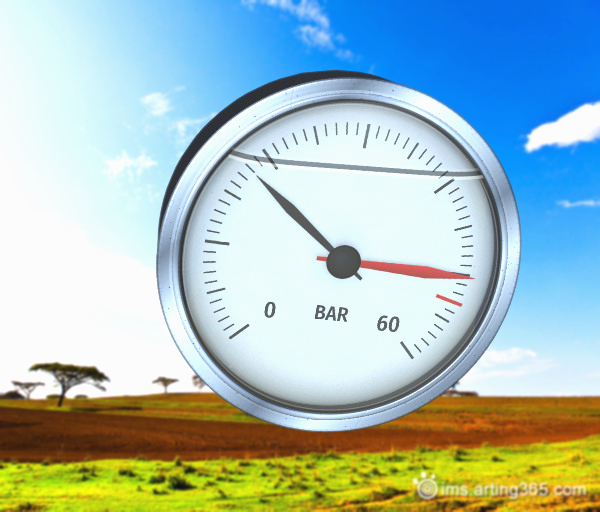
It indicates value=50 unit=bar
